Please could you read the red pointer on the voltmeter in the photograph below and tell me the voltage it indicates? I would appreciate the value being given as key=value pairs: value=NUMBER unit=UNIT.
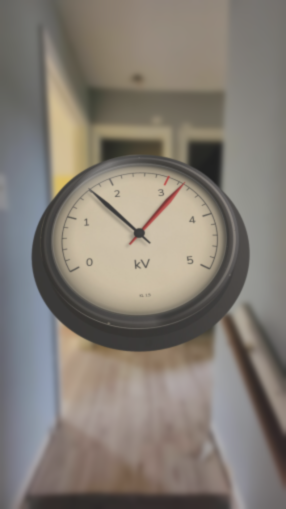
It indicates value=3.3 unit=kV
